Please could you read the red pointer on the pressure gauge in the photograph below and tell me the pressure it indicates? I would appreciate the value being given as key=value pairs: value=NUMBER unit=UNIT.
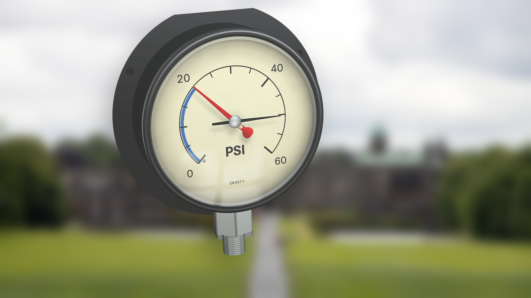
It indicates value=20 unit=psi
